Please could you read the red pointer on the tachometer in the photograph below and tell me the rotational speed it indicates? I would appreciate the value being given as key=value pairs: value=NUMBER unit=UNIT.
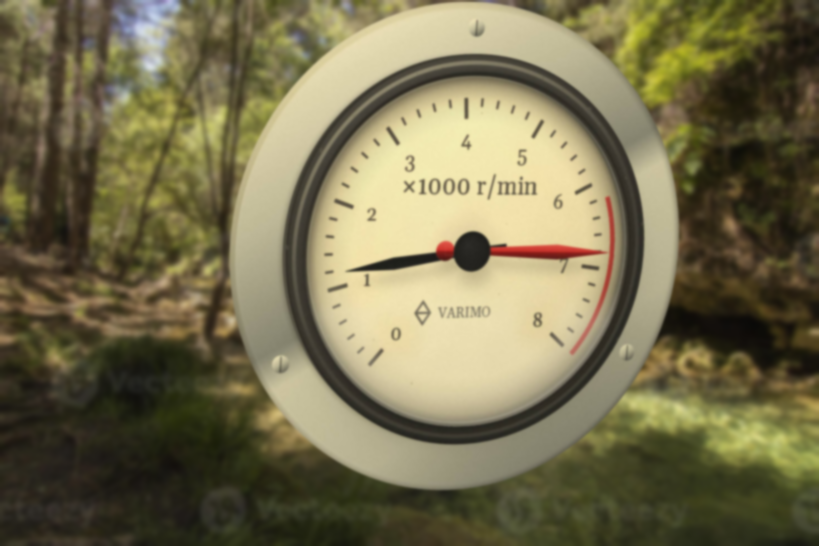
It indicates value=6800 unit=rpm
